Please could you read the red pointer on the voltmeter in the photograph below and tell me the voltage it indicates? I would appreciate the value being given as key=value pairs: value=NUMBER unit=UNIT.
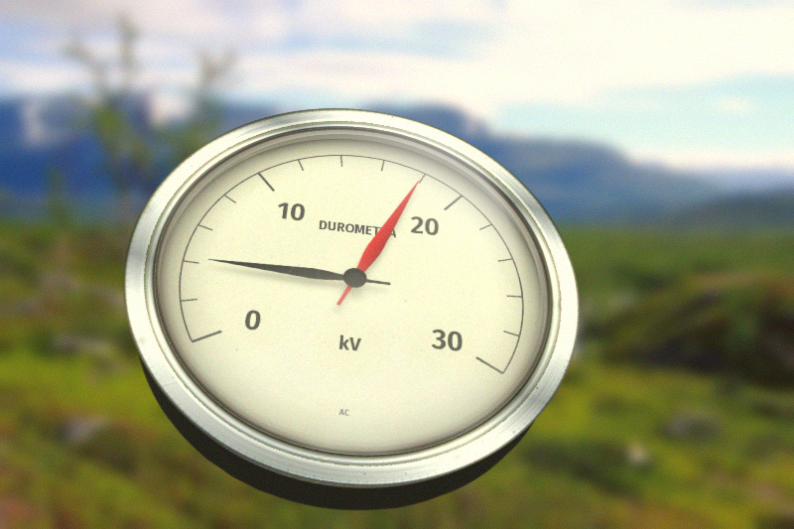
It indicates value=18 unit=kV
